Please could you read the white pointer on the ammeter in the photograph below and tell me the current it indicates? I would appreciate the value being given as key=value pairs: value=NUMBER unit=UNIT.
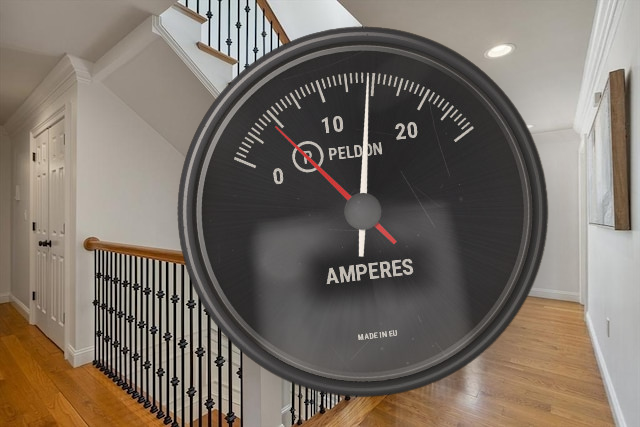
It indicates value=14.5 unit=A
